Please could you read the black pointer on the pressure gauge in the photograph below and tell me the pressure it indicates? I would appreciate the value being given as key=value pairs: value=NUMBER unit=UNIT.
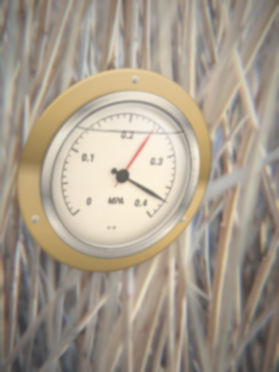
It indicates value=0.37 unit=MPa
